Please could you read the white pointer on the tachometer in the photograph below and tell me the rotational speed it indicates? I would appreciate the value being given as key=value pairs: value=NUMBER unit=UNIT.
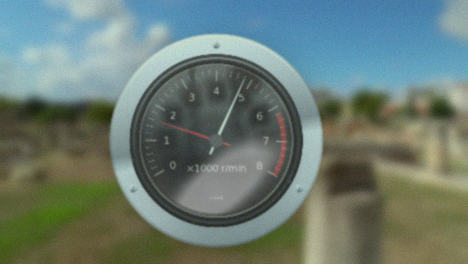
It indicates value=4800 unit=rpm
